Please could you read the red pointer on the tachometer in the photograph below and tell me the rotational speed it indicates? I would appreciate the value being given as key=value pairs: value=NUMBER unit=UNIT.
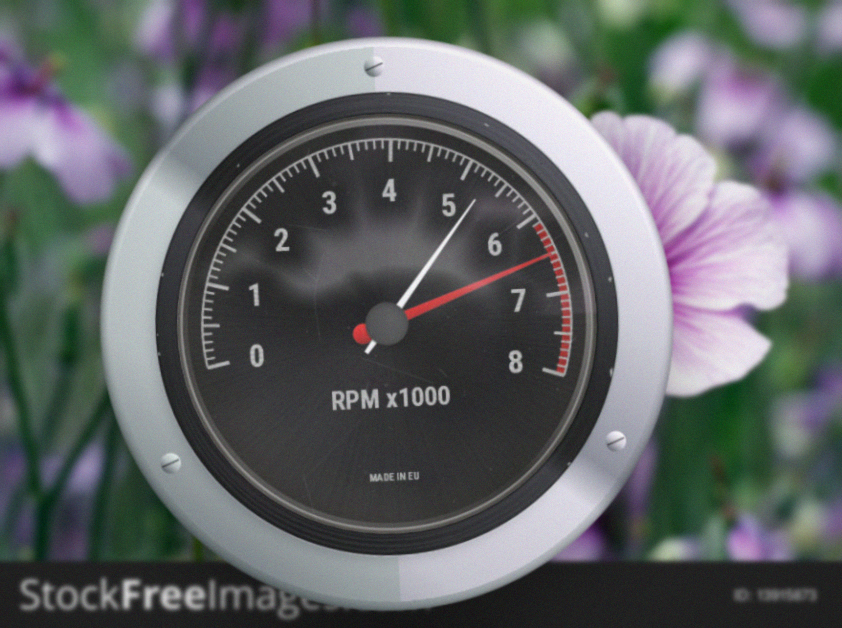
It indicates value=6500 unit=rpm
